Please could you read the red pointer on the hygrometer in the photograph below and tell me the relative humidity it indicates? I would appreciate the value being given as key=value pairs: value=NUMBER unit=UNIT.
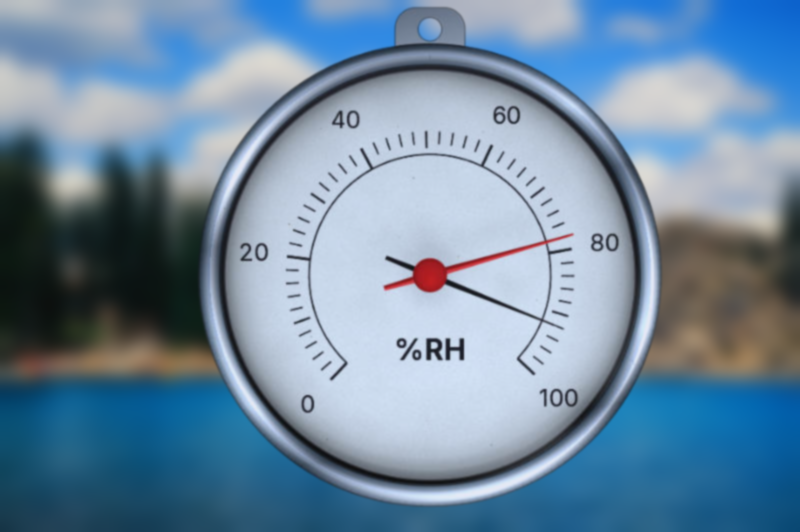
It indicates value=78 unit=%
